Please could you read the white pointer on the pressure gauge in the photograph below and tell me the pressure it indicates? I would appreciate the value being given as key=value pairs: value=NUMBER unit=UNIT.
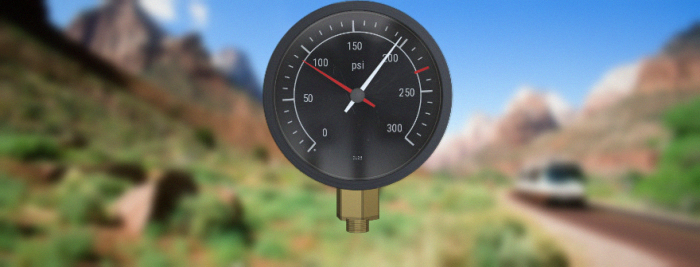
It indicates value=195 unit=psi
